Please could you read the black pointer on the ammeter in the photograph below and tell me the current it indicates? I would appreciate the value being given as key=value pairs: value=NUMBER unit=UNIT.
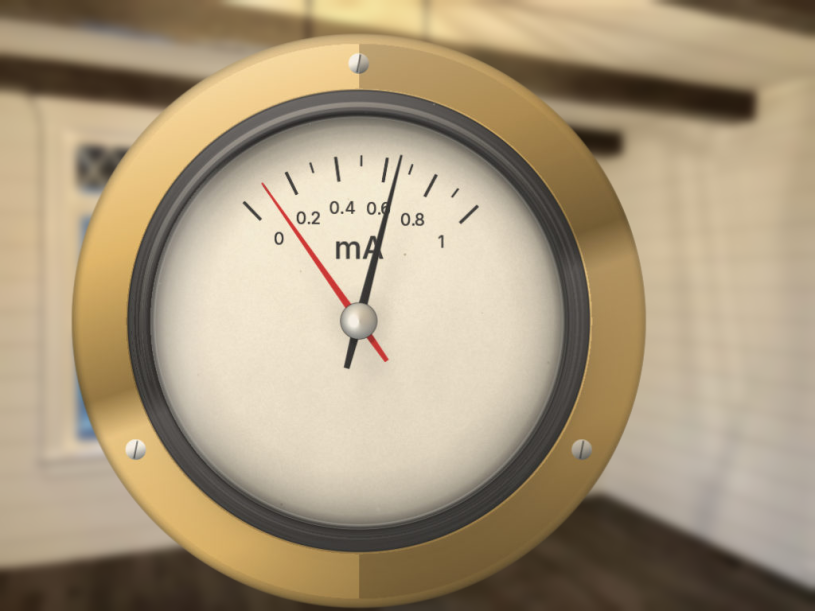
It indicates value=0.65 unit=mA
